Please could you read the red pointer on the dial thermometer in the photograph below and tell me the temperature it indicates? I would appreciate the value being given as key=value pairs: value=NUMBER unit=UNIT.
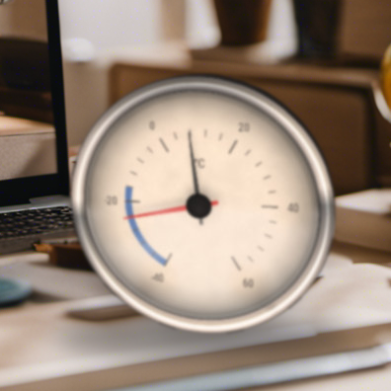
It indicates value=-24 unit=°C
